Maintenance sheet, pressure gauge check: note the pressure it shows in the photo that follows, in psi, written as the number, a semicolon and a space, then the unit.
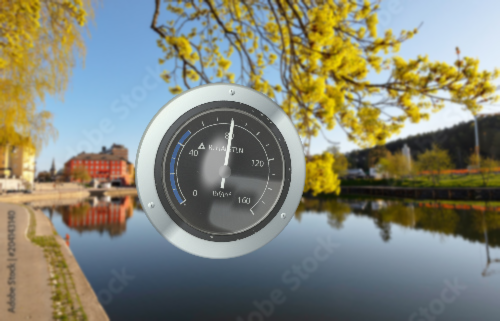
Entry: 80; psi
